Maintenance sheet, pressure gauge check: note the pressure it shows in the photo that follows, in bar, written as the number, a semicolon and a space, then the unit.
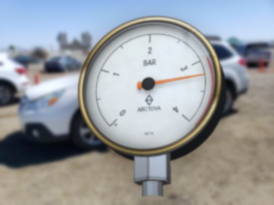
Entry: 3.25; bar
